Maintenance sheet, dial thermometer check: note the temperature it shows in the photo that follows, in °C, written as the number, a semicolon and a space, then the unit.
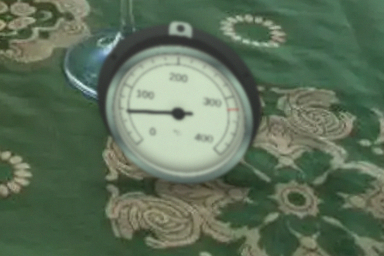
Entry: 60; °C
